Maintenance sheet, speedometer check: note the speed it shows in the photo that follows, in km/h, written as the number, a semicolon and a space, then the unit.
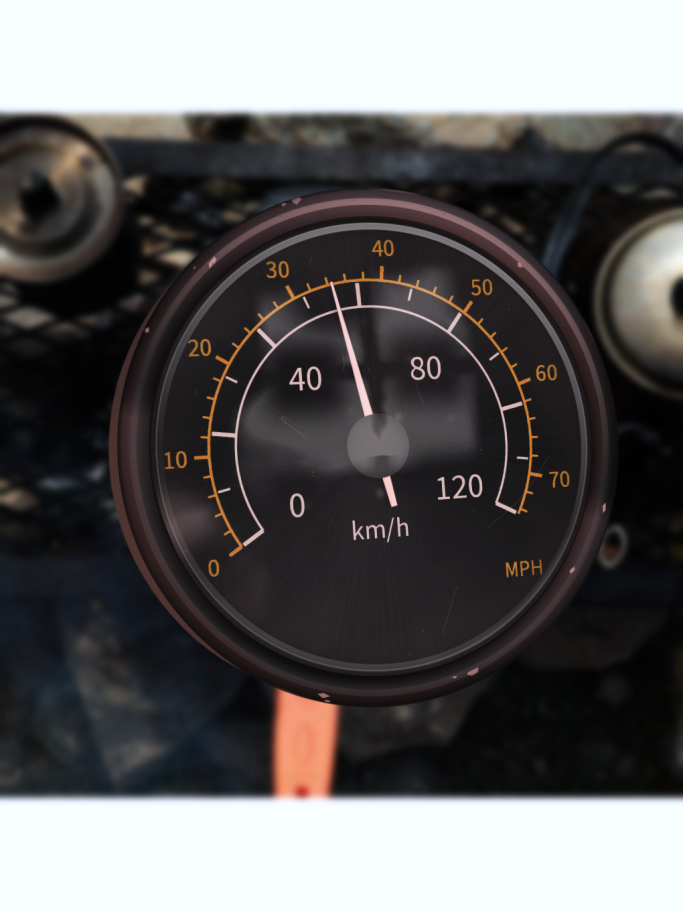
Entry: 55; km/h
